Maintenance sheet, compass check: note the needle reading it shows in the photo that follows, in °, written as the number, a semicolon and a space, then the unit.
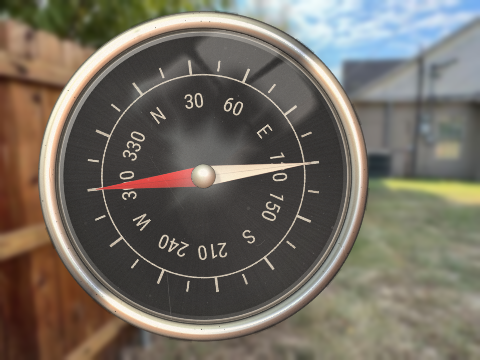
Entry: 300; °
